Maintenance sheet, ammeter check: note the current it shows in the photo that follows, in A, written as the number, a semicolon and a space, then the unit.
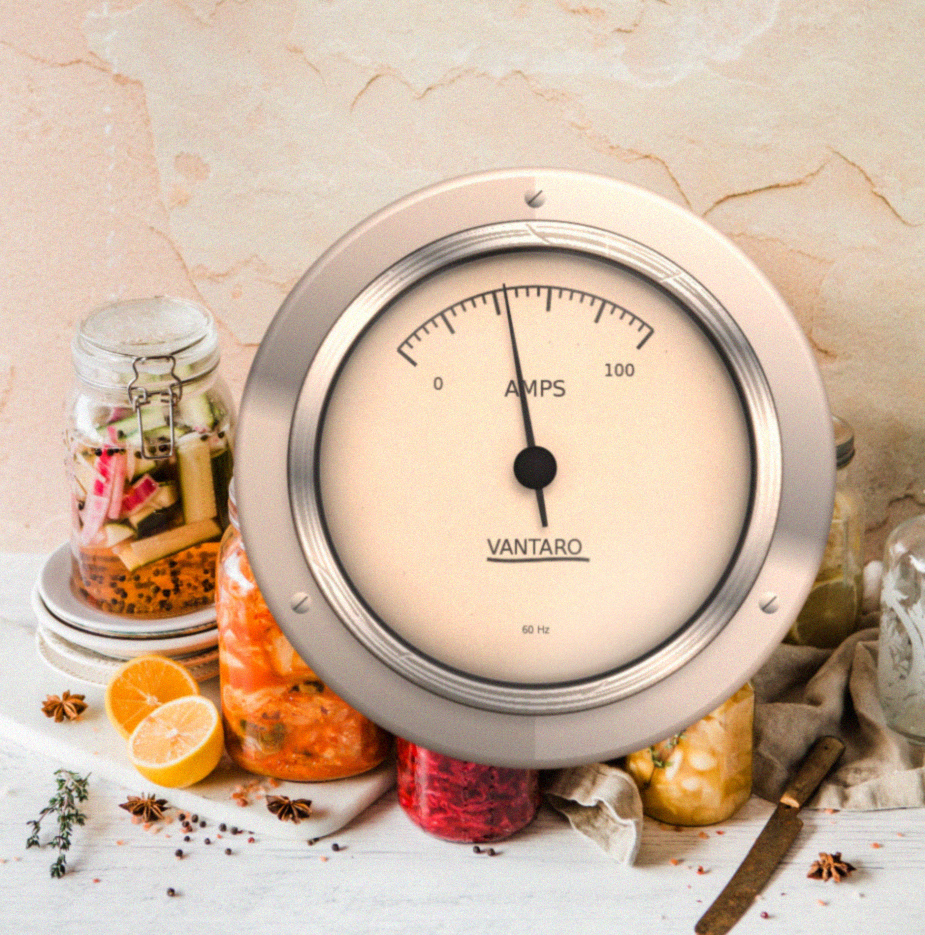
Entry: 44; A
